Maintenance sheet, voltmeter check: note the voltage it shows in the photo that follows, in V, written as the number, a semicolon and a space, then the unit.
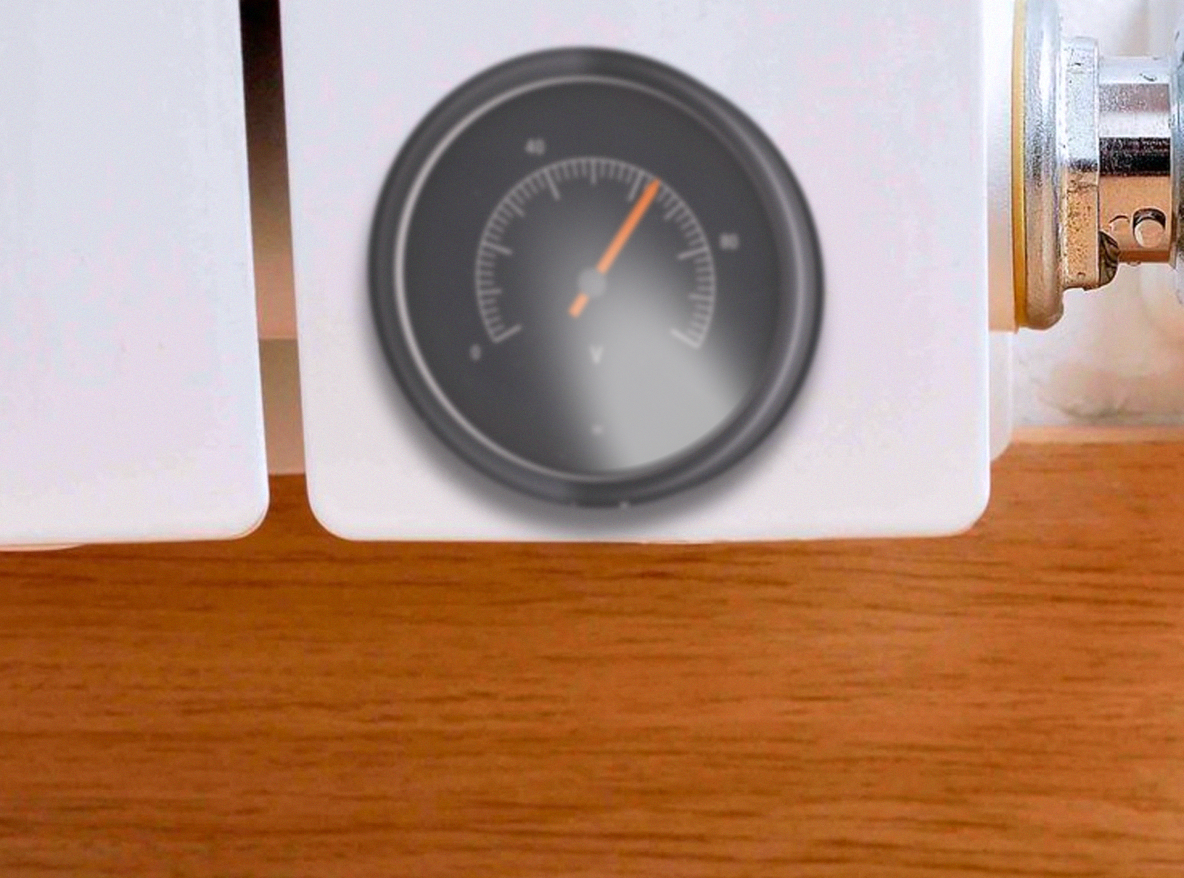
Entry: 64; V
